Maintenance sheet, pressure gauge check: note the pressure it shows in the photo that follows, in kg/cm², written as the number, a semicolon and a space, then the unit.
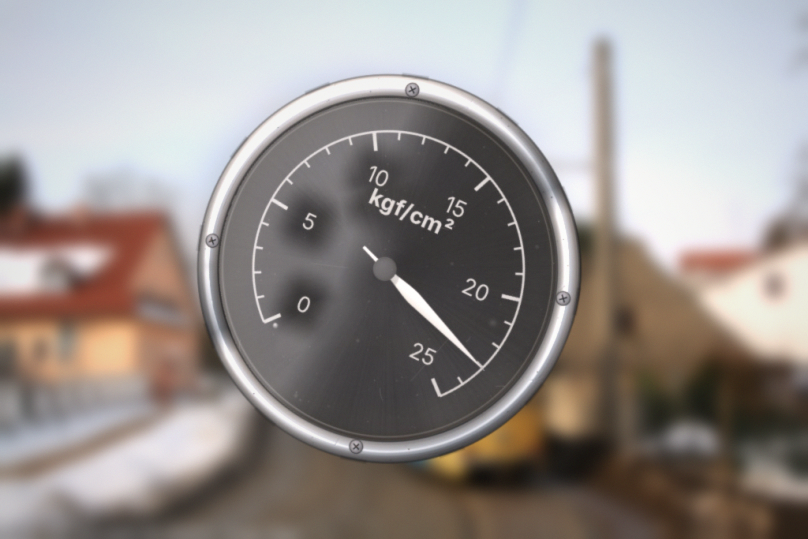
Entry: 23; kg/cm²
